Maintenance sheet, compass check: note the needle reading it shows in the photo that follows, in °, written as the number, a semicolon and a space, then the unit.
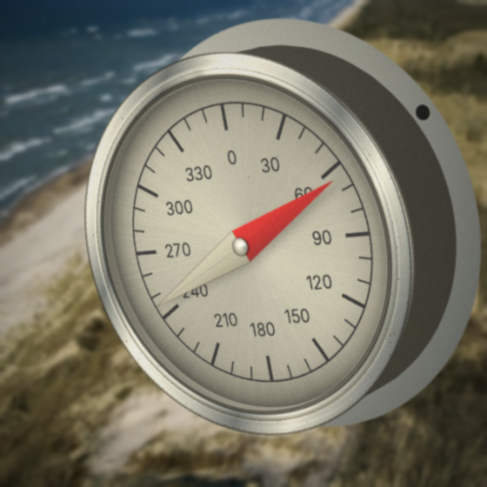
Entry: 65; °
